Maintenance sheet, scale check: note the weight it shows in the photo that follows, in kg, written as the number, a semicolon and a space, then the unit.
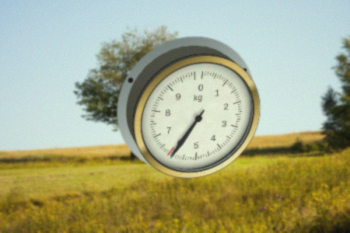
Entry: 6; kg
